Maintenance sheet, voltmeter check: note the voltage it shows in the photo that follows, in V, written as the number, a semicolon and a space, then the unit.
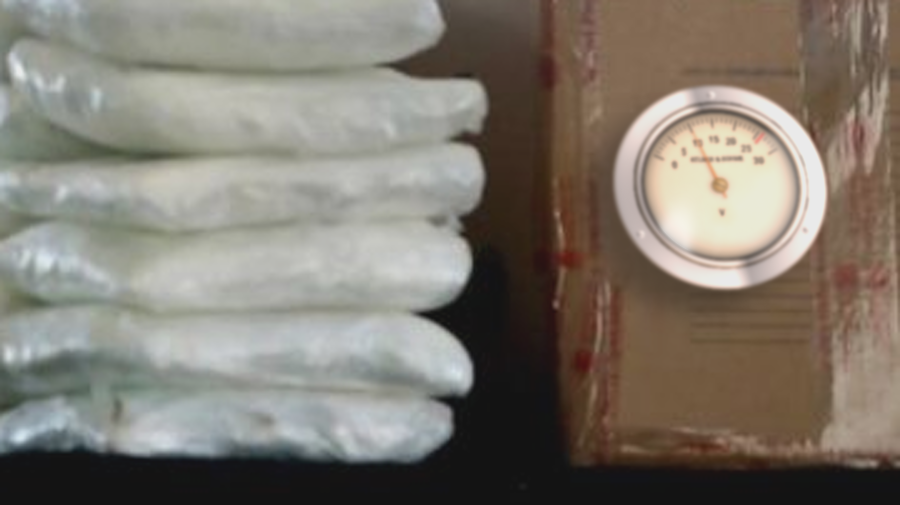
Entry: 10; V
